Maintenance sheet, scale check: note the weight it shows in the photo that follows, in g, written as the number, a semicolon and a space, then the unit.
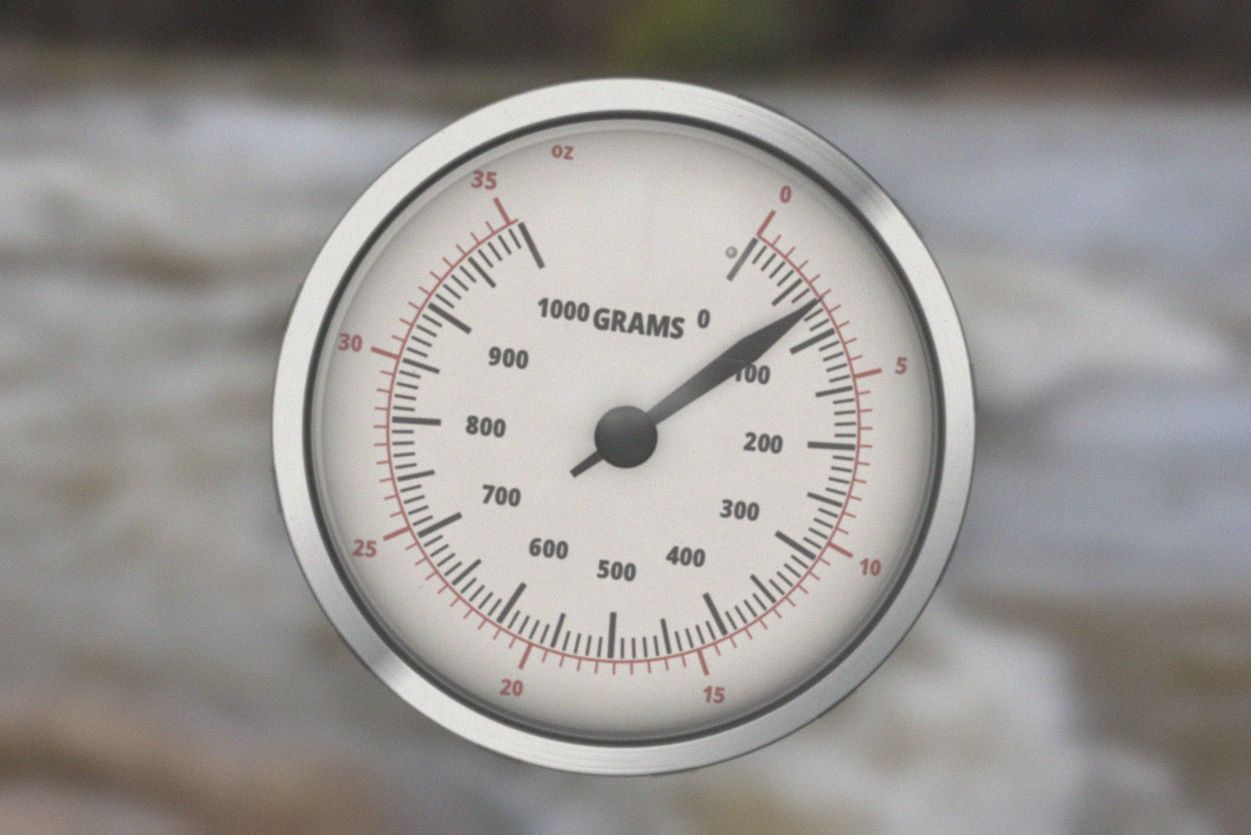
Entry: 70; g
